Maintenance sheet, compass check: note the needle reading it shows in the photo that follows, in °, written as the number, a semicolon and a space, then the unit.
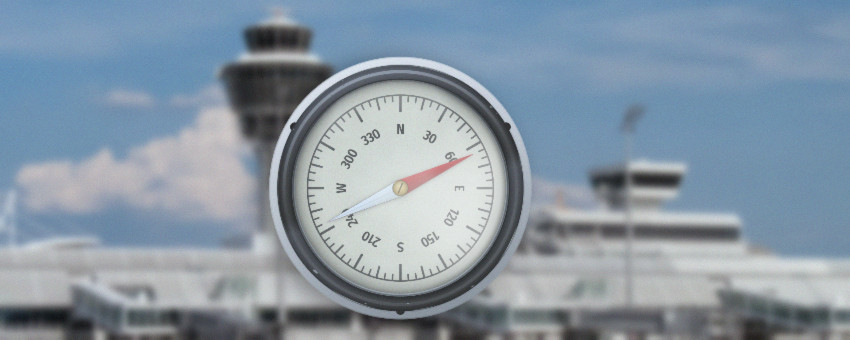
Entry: 65; °
